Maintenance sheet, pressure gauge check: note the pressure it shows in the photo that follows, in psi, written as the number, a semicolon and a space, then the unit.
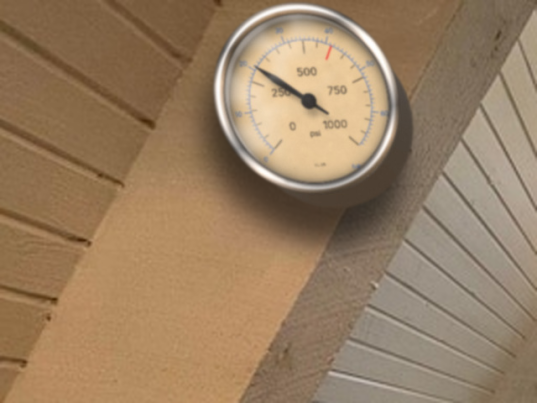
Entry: 300; psi
